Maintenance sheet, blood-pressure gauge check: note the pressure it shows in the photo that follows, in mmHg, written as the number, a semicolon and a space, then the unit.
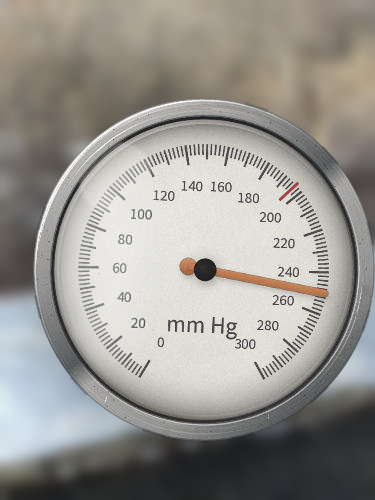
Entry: 250; mmHg
